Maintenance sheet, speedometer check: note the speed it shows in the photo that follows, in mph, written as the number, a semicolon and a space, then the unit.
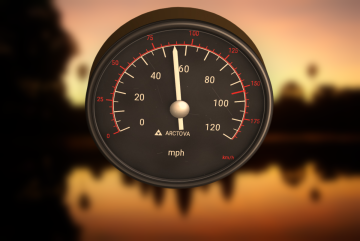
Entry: 55; mph
